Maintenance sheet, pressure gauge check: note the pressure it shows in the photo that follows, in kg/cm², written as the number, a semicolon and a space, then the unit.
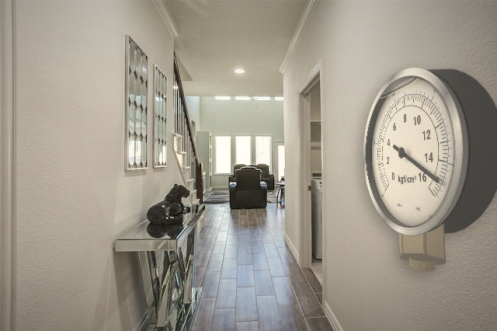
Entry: 15; kg/cm²
